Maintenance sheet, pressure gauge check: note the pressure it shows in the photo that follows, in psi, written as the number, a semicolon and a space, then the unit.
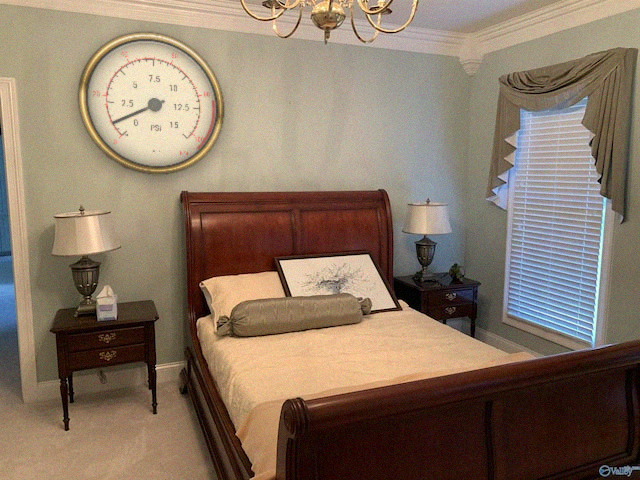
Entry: 1; psi
